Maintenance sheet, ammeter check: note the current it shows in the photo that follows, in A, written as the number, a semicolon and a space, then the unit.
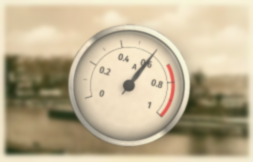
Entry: 0.6; A
